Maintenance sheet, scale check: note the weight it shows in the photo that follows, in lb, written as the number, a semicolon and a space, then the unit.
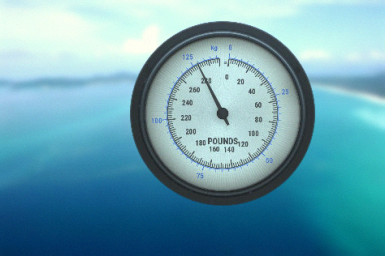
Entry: 280; lb
